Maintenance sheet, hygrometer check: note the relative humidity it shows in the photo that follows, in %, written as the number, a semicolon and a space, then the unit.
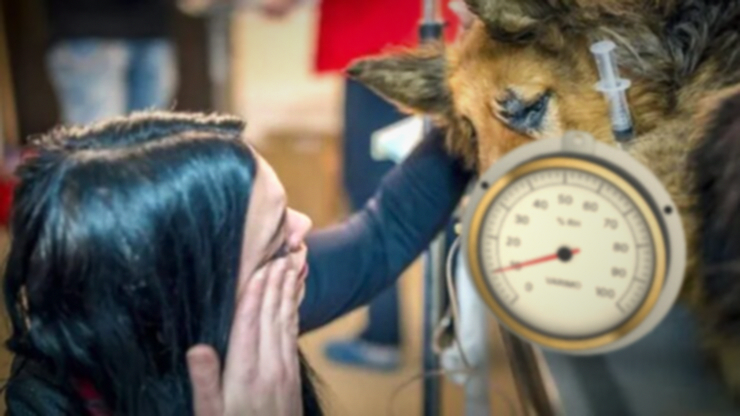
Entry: 10; %
